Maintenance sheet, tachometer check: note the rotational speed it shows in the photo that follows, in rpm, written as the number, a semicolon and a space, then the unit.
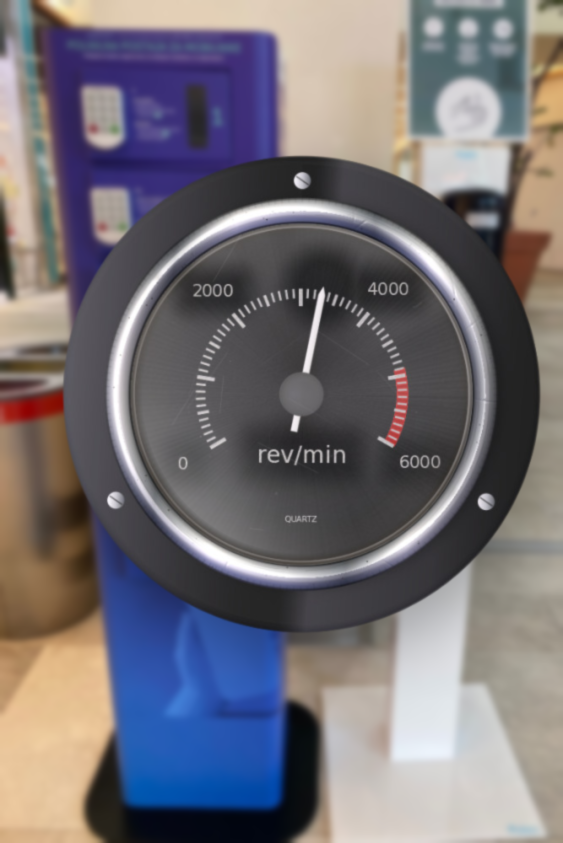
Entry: 3300; rpm
